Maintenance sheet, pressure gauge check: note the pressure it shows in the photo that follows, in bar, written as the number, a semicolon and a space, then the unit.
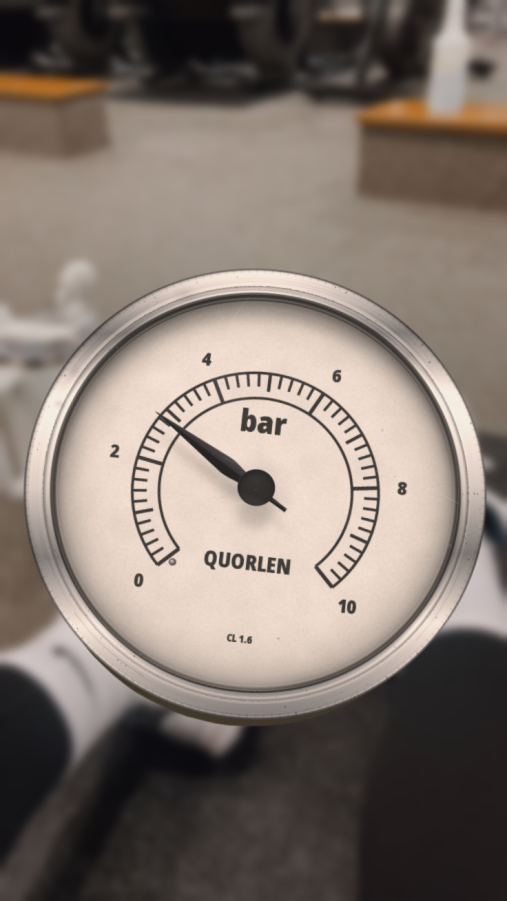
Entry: 2.8; bar
